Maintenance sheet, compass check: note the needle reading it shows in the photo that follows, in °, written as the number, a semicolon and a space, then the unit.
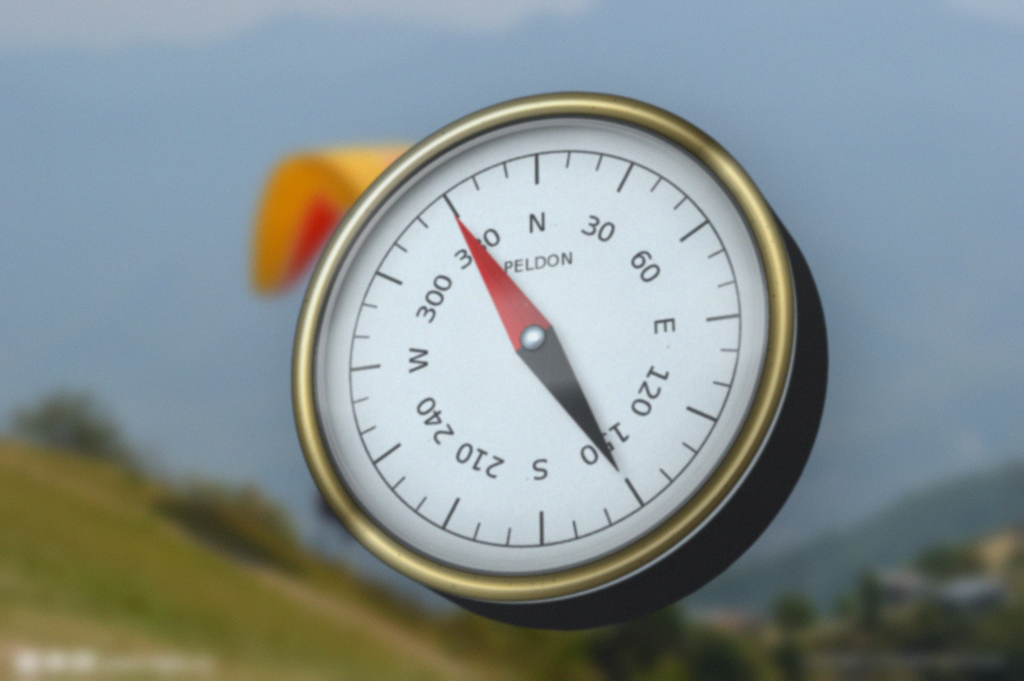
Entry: 330; °
